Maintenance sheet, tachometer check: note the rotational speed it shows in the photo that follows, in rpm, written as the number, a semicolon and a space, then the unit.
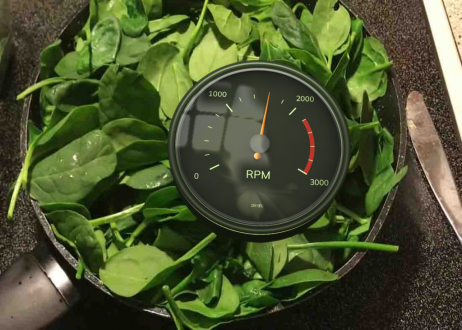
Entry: 1600; rpm
